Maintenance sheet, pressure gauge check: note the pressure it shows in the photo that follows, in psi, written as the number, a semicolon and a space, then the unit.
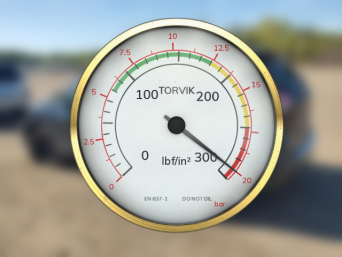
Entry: 290; psi
